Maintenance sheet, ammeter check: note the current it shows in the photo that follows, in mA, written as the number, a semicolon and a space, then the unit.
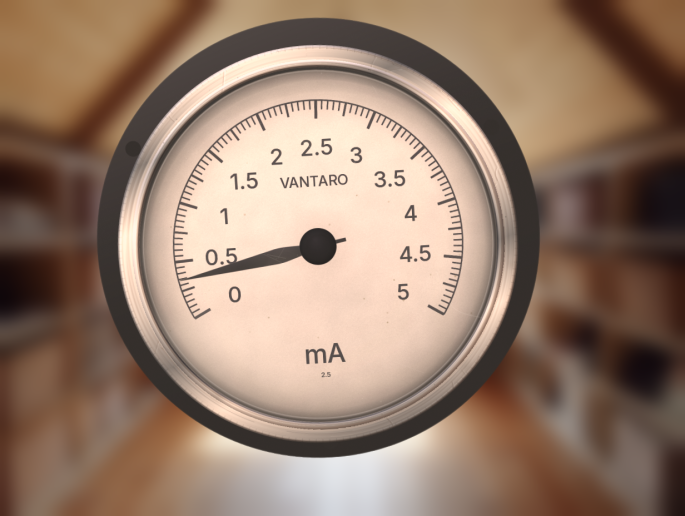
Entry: 0.35; mA
